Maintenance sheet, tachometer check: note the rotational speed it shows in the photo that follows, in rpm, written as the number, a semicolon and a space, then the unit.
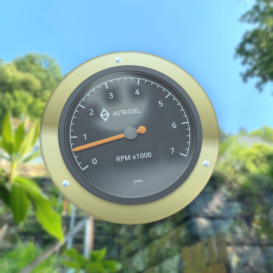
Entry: 600; rpm
